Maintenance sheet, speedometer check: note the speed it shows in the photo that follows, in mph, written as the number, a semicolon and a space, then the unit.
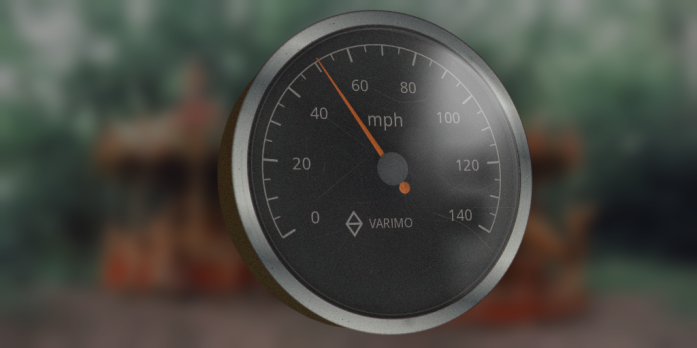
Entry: 50; mph
